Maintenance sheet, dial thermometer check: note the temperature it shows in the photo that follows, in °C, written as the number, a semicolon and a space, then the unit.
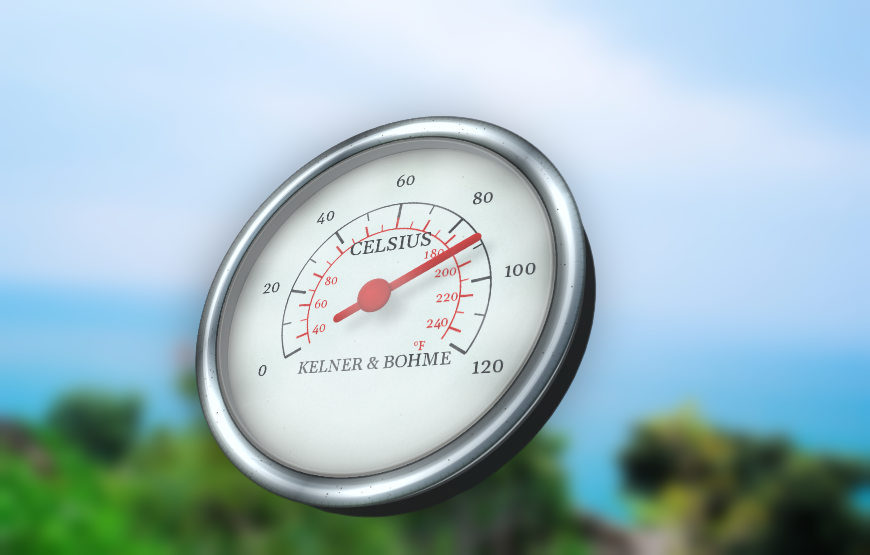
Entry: 90; °C
